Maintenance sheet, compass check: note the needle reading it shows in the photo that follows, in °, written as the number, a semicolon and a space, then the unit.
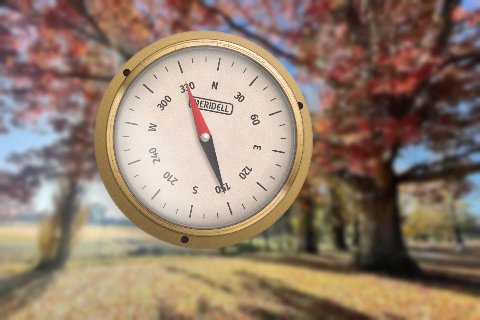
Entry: 330; °
